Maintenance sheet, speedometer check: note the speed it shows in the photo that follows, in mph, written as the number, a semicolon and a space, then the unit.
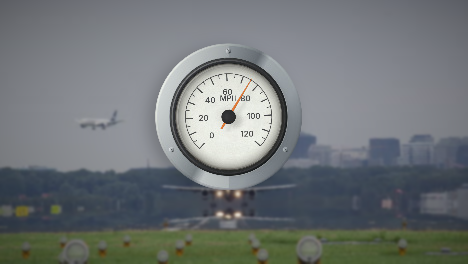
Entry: 75; mph
